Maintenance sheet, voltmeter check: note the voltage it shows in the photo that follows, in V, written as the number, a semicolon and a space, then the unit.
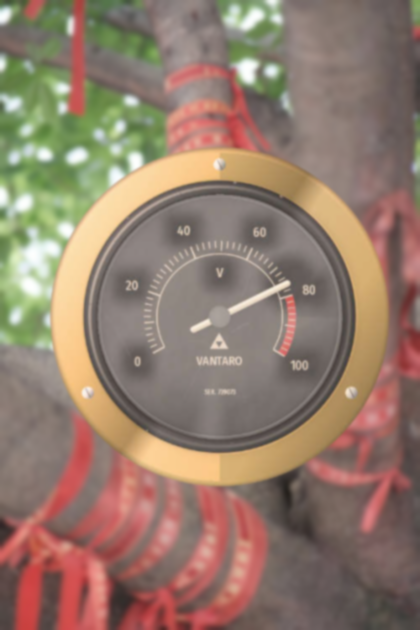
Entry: 76; V
